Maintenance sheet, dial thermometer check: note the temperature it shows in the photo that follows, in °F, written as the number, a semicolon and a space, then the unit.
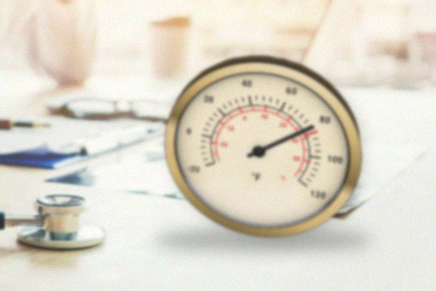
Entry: 80; °F
